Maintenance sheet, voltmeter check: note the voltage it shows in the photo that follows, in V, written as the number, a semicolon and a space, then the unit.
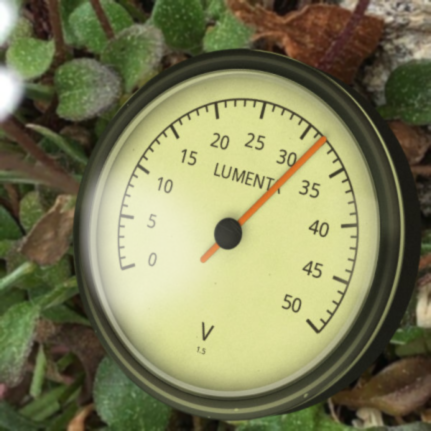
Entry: 32; V
